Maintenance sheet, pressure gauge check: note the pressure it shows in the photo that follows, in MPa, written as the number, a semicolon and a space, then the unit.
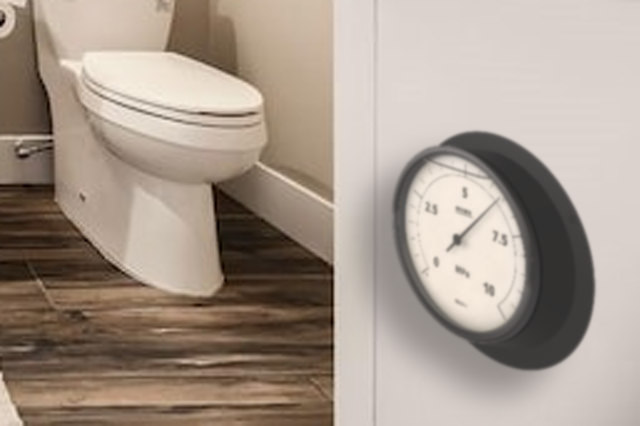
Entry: 6.5; MPa
